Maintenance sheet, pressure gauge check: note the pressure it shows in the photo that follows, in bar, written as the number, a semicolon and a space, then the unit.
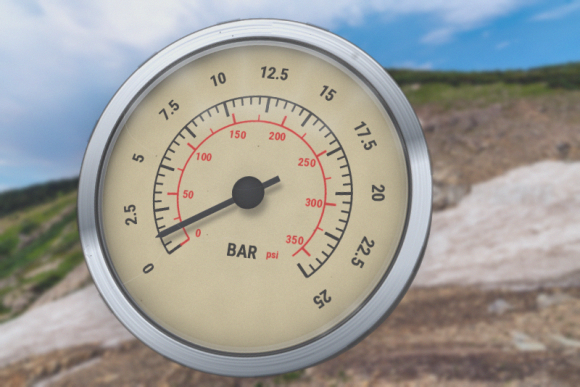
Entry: 1; bar
